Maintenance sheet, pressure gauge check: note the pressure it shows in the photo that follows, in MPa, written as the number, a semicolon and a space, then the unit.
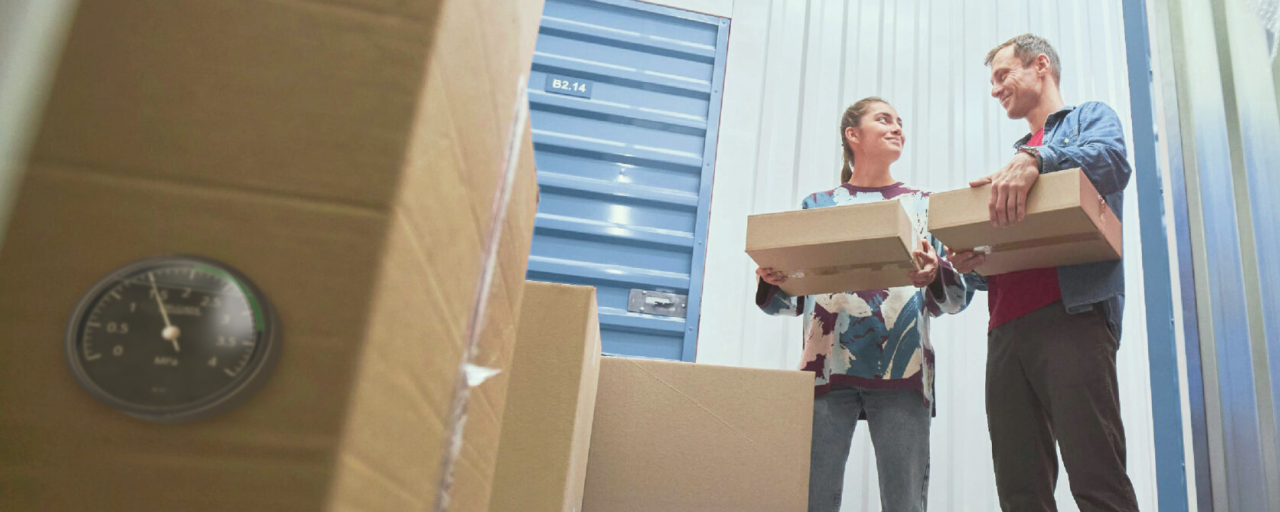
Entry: 1.5; MPa
